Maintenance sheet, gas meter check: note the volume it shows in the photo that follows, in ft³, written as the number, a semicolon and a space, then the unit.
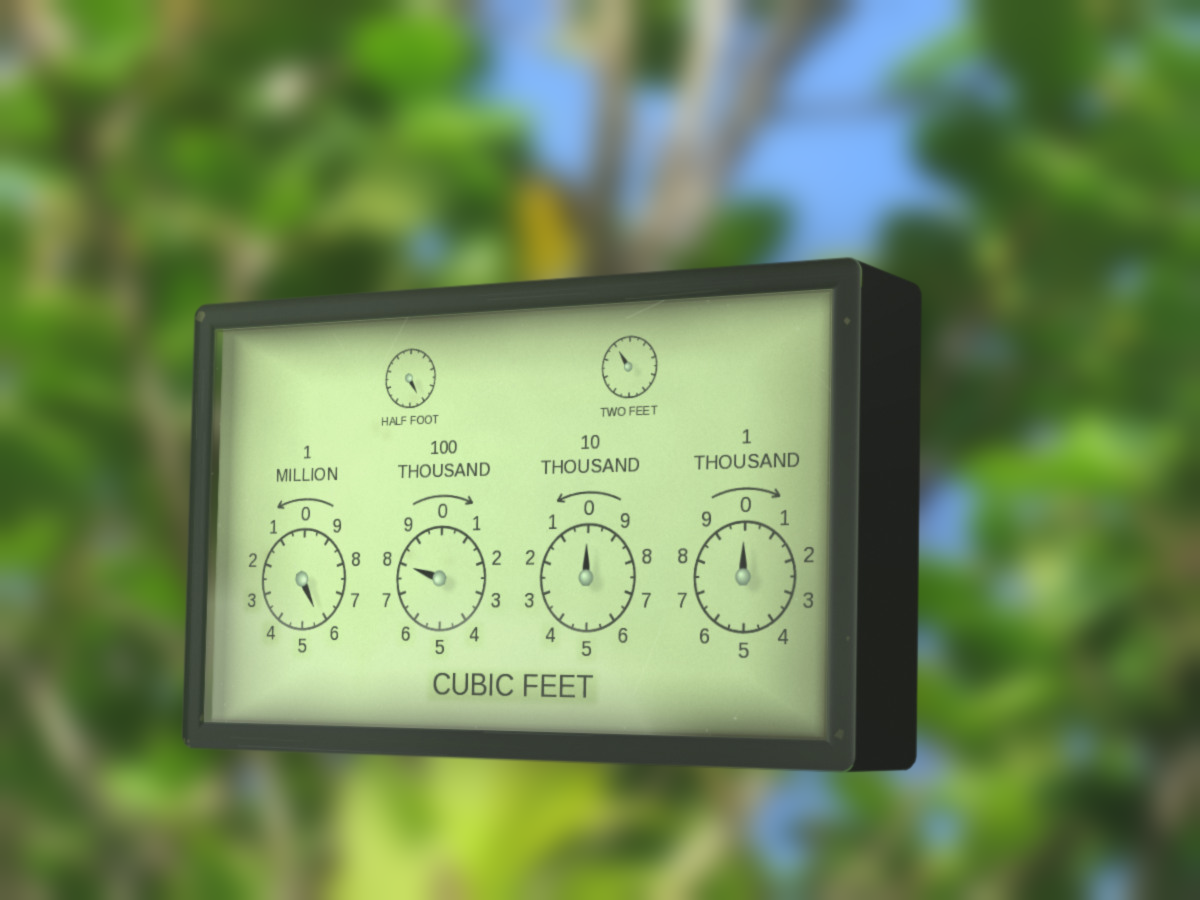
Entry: 580000; ft³
